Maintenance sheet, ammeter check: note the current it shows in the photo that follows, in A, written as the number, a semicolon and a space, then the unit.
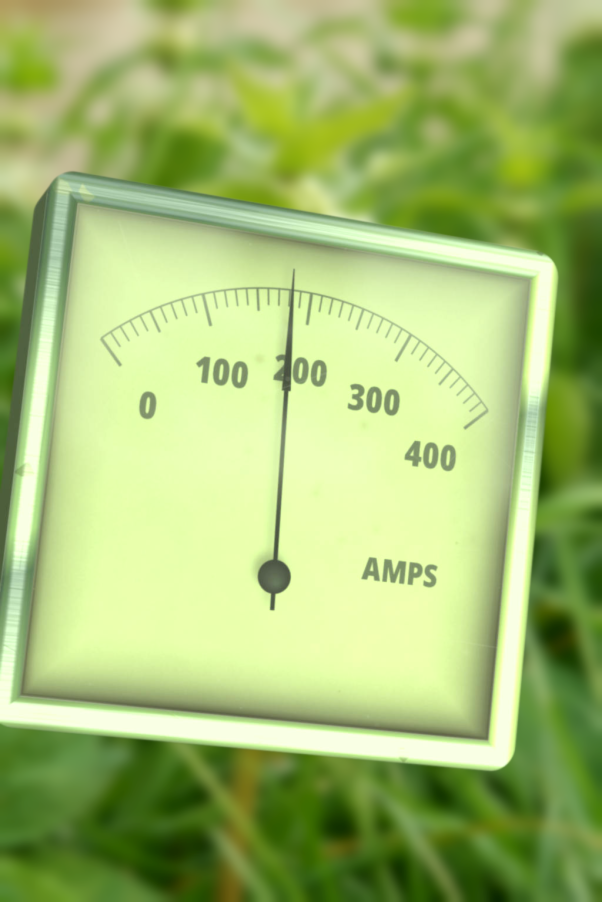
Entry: 180; A
